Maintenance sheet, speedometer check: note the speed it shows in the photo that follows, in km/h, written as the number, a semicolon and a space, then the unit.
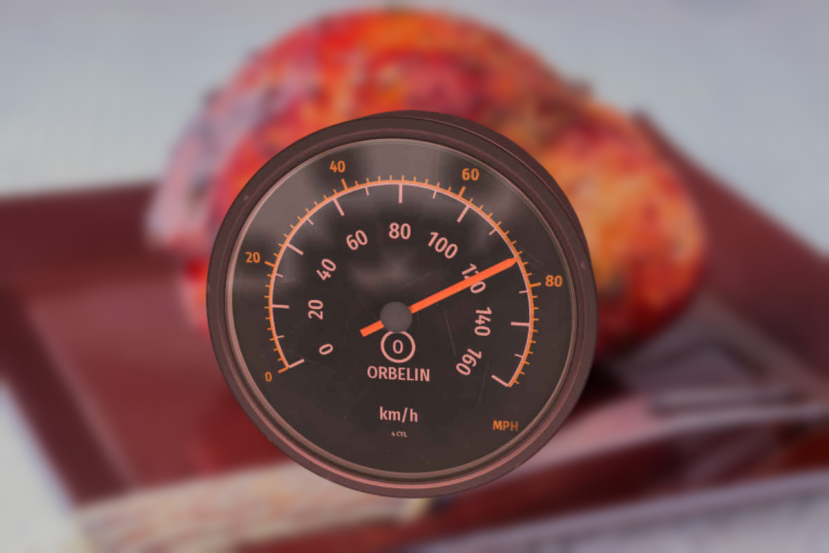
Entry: 120; km/h
